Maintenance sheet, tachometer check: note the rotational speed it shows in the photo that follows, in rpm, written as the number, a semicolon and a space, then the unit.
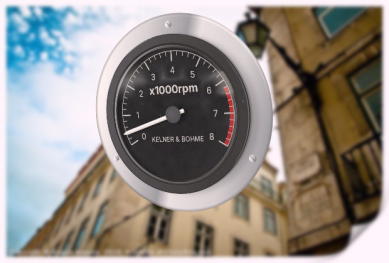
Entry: 400; rpm
